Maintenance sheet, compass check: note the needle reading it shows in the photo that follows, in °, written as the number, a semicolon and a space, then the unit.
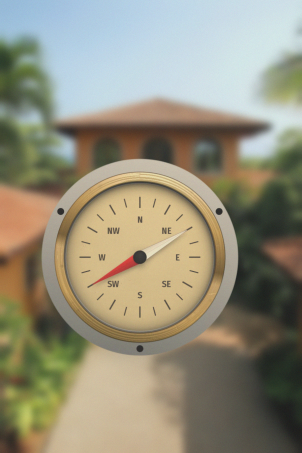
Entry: 240; °
